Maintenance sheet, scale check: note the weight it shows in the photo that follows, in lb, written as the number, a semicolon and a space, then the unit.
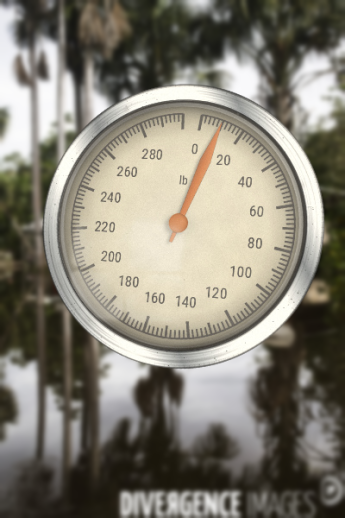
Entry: 10; lb
